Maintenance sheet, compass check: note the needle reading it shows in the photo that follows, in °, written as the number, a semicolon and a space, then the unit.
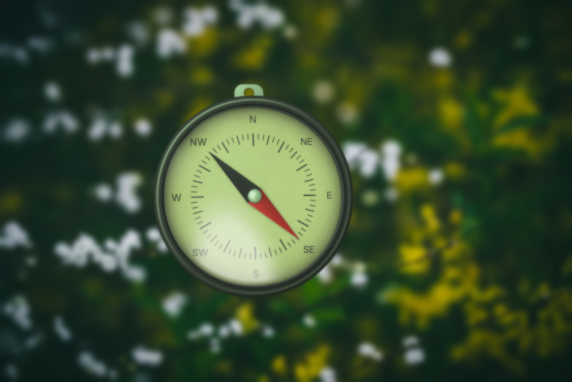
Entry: 135; °
